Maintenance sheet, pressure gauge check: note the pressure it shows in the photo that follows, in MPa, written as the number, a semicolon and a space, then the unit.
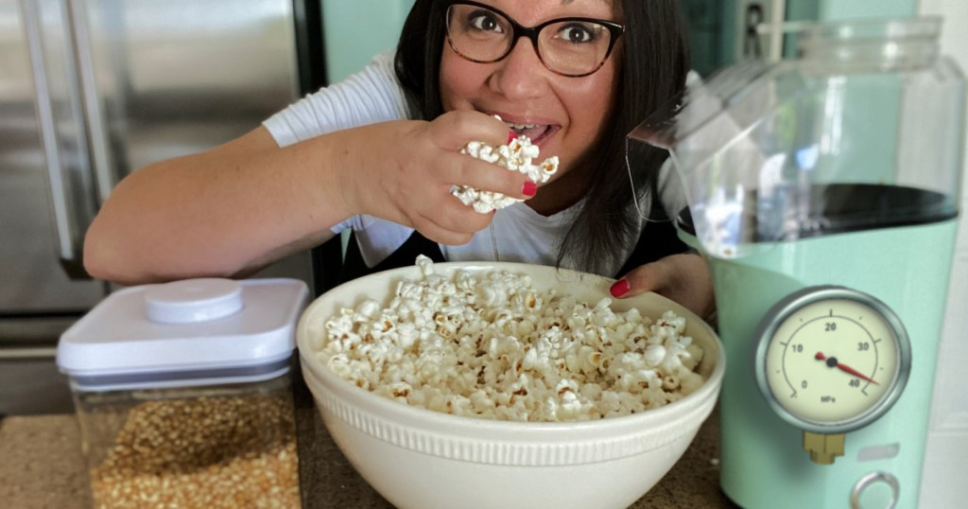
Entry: 37.5; MPa
